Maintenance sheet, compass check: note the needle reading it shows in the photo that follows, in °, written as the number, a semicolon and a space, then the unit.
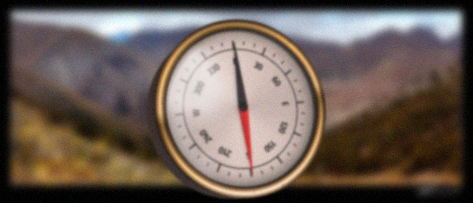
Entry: 180; °
